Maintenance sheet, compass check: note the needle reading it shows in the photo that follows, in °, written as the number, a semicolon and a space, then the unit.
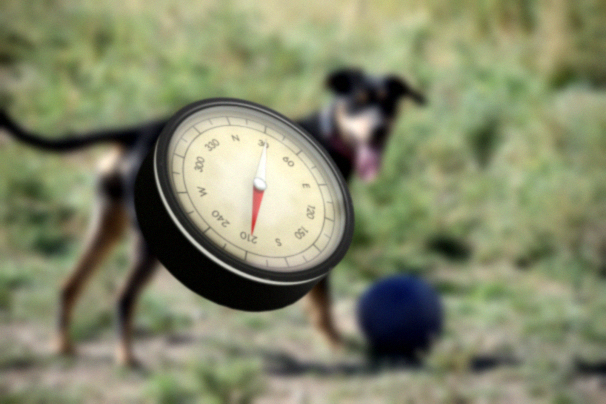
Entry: 210; °
